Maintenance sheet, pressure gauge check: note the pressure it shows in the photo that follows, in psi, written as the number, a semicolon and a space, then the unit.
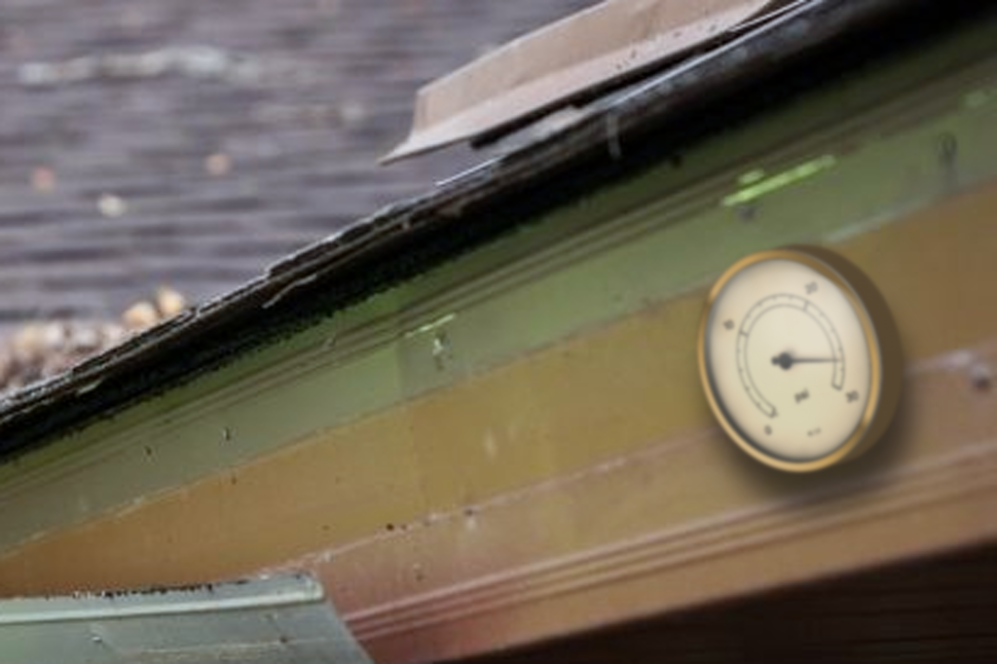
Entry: 27; psi
